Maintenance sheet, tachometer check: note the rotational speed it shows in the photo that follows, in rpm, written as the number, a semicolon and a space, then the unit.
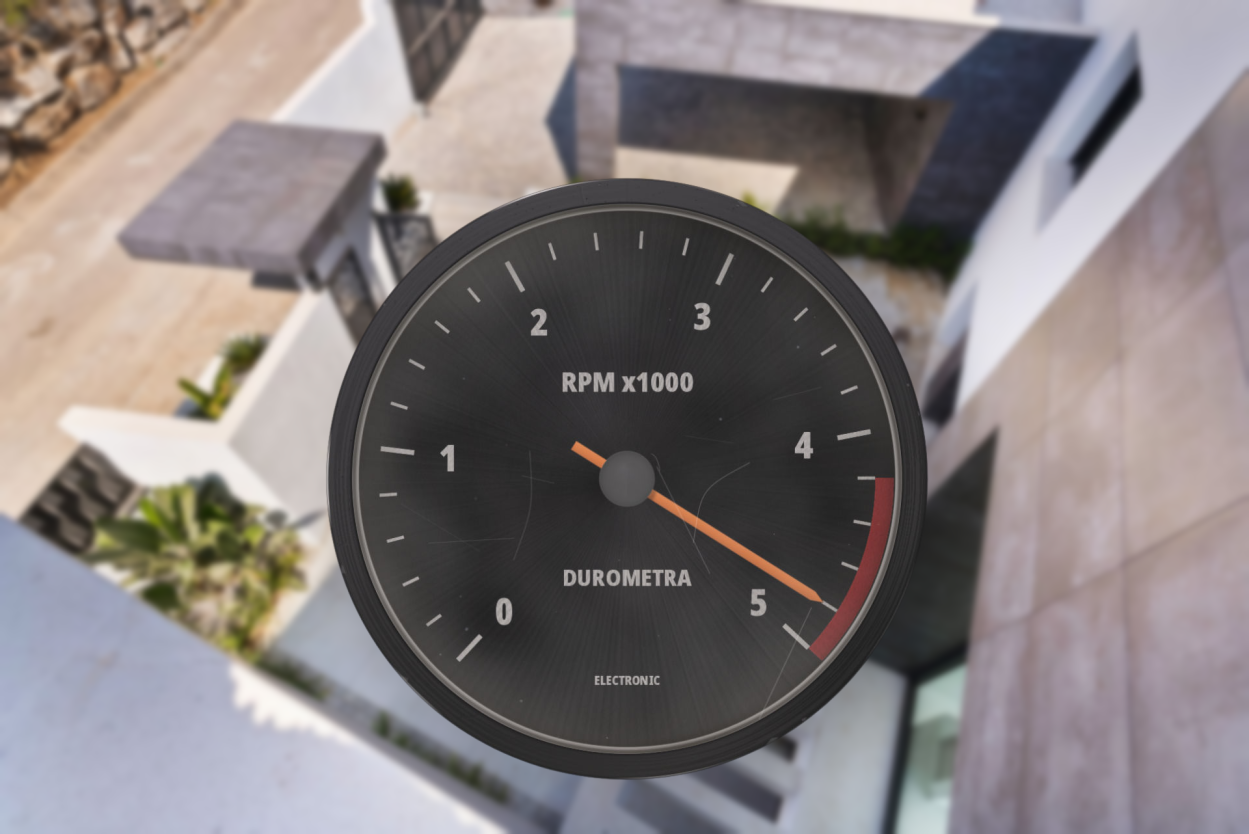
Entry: 4800; rpm
